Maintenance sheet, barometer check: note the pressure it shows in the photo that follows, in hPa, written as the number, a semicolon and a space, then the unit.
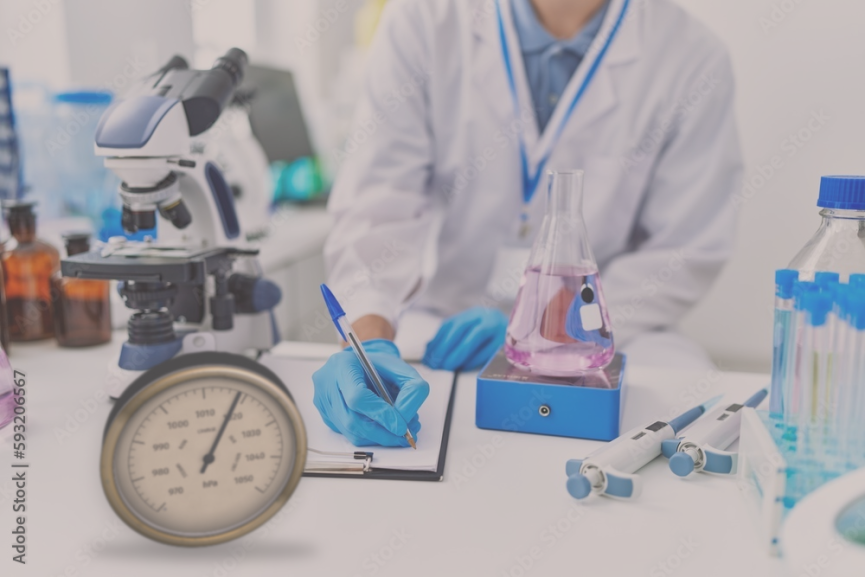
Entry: 1018; hPa
